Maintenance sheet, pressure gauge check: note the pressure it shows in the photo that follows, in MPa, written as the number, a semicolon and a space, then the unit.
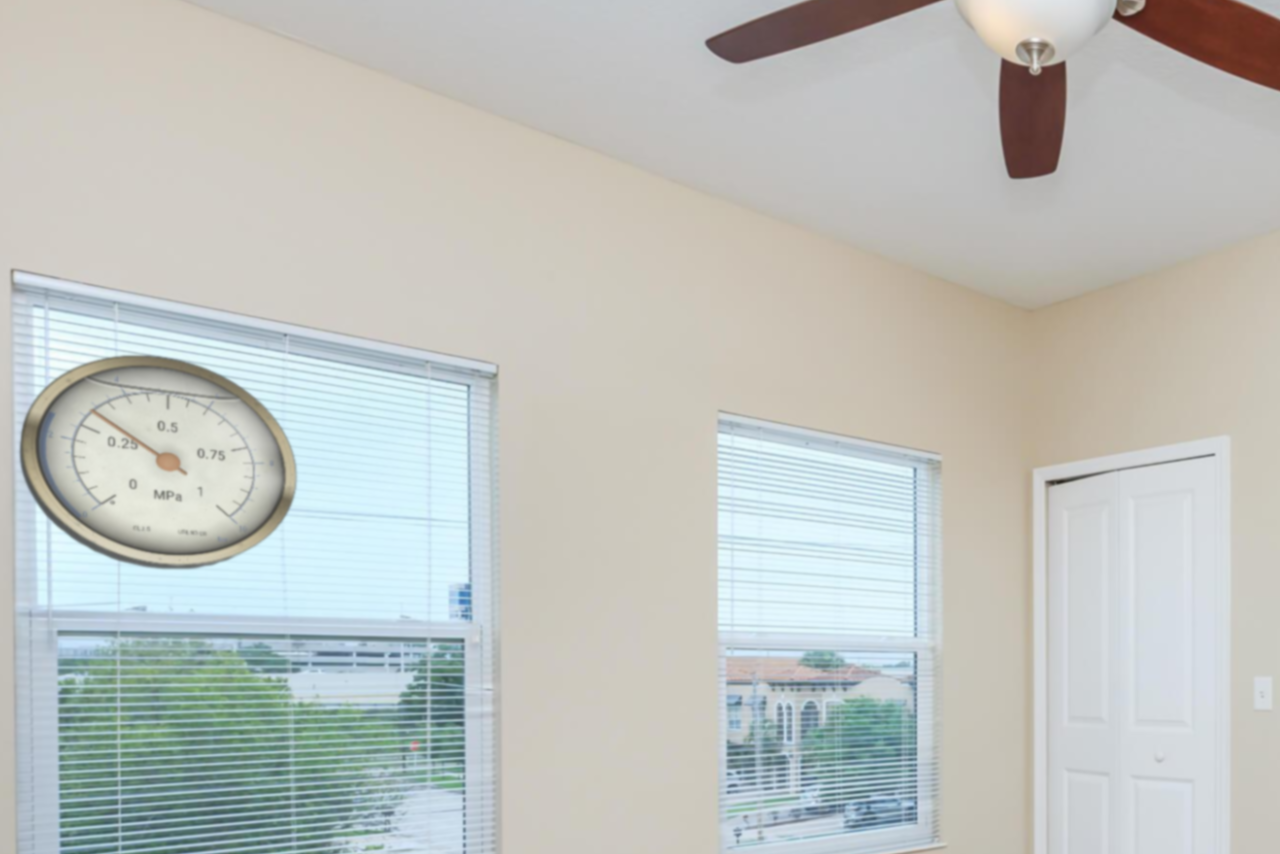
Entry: 0.3; MPa
